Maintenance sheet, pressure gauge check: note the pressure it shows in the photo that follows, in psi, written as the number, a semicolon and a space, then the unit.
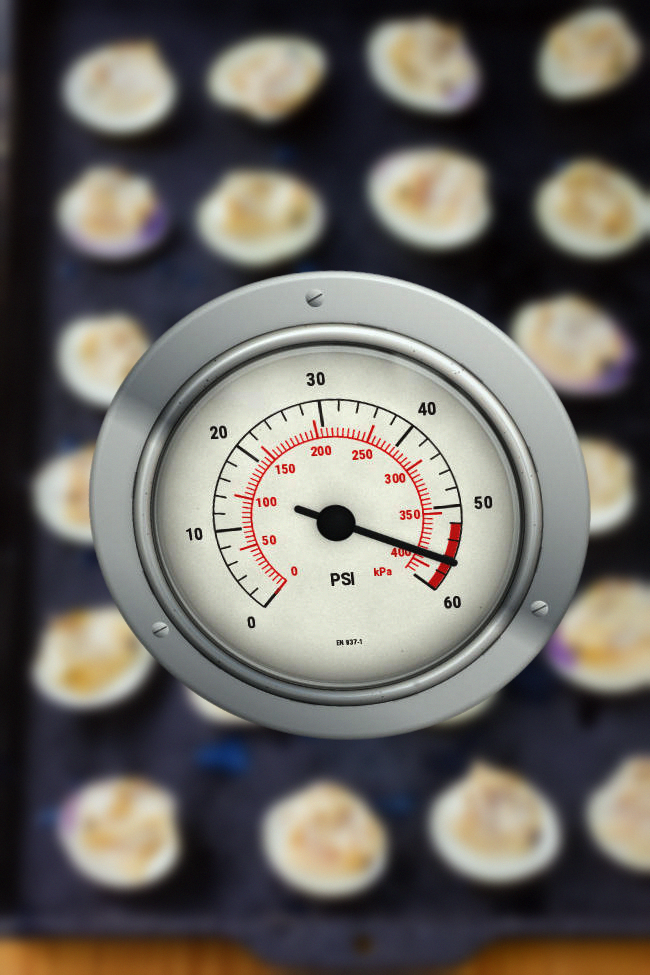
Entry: 56; psi
